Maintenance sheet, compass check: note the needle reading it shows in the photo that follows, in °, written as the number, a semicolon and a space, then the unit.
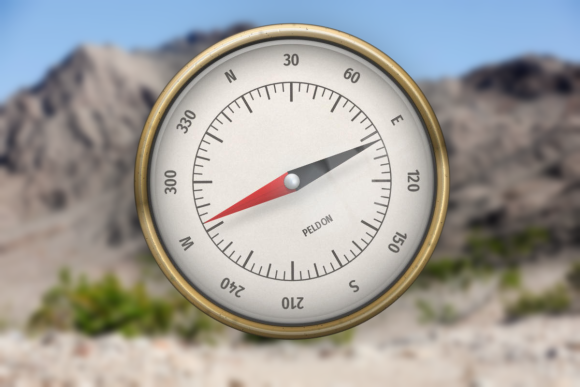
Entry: 275; °
